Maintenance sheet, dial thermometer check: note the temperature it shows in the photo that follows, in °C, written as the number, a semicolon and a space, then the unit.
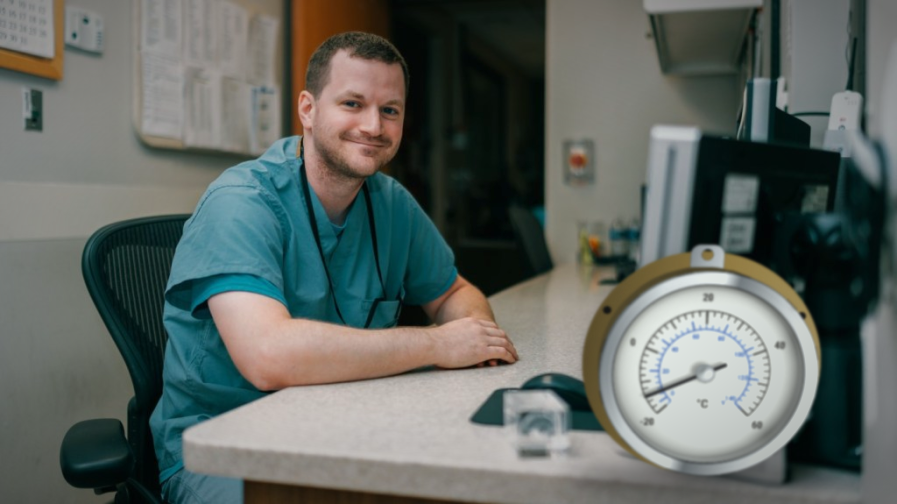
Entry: -14; °C
